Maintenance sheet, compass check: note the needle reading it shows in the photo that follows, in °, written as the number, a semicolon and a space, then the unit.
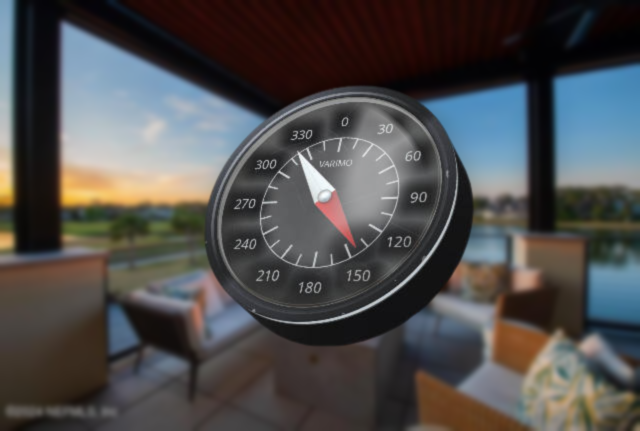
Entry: 142.5; °
